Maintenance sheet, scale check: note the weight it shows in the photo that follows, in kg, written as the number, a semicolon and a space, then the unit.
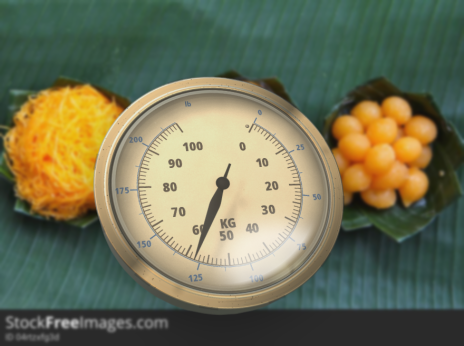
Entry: 58; kg
